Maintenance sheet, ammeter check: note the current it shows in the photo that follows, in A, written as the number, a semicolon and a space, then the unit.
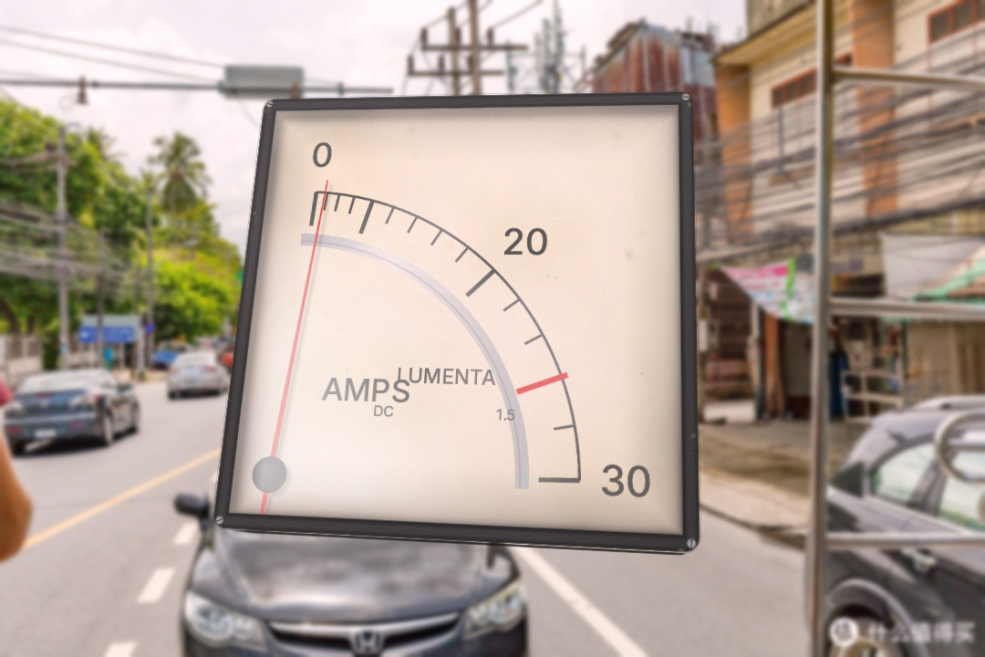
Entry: 4; A
